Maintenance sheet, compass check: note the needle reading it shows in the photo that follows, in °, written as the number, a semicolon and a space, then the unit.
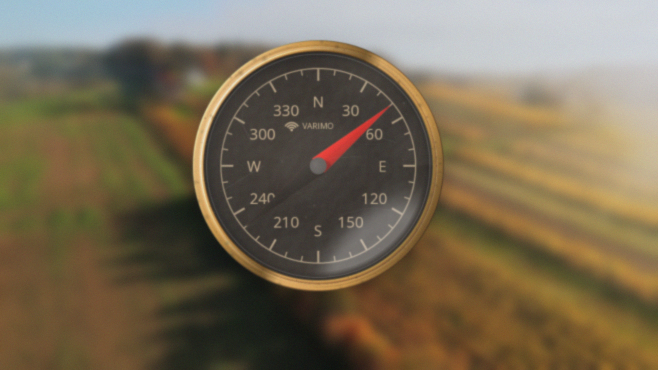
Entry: 50; °
